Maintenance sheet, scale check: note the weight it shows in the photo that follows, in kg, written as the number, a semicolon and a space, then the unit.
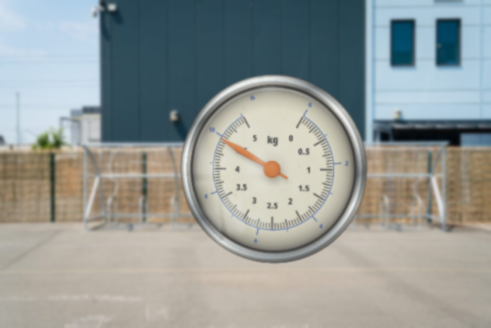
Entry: 4.5; kg
